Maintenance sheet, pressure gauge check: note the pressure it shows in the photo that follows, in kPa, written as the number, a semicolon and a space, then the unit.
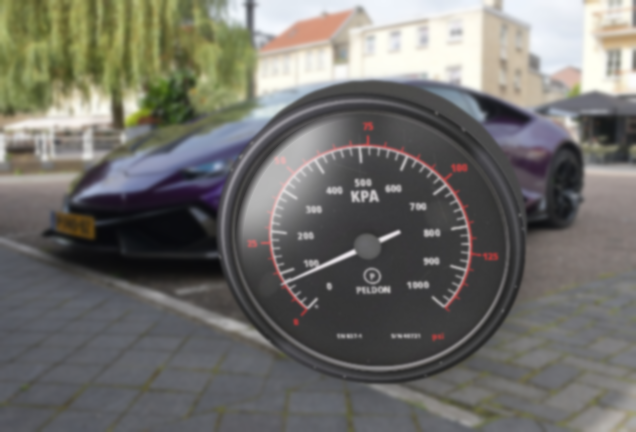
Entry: 80; kPa
